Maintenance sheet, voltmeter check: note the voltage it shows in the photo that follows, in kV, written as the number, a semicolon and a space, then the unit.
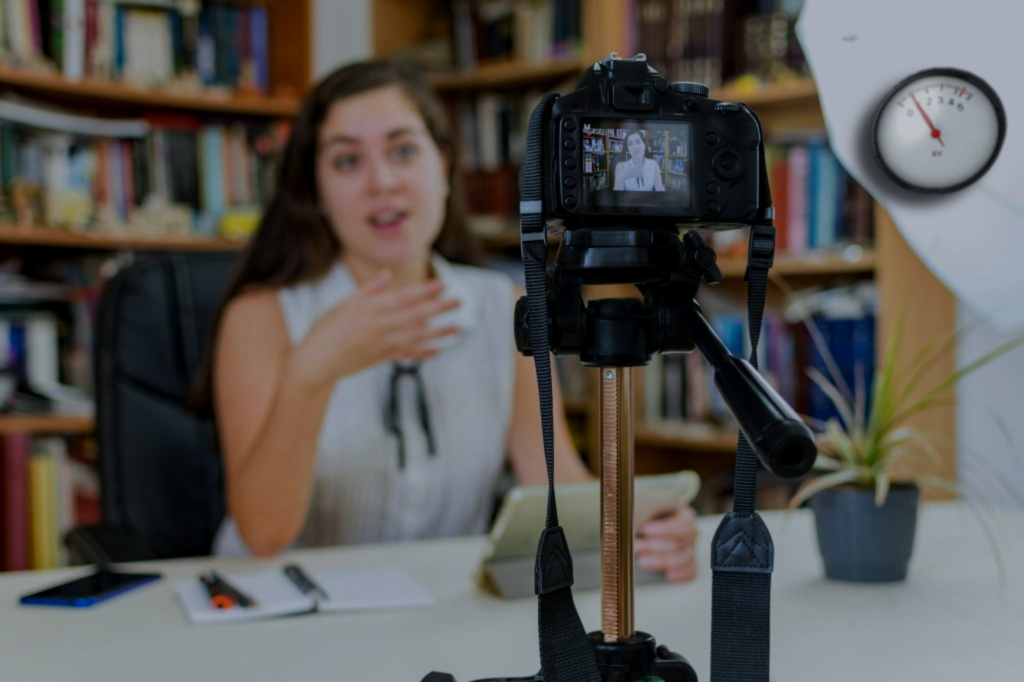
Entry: 1; kV
